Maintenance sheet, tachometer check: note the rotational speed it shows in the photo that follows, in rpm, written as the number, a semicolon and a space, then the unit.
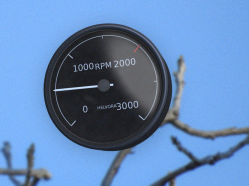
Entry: 500; rpm
